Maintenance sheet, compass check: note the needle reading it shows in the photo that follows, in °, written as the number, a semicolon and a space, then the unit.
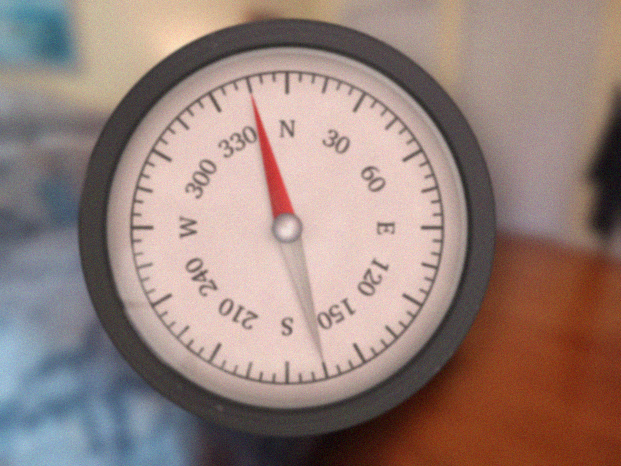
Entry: 345; °
